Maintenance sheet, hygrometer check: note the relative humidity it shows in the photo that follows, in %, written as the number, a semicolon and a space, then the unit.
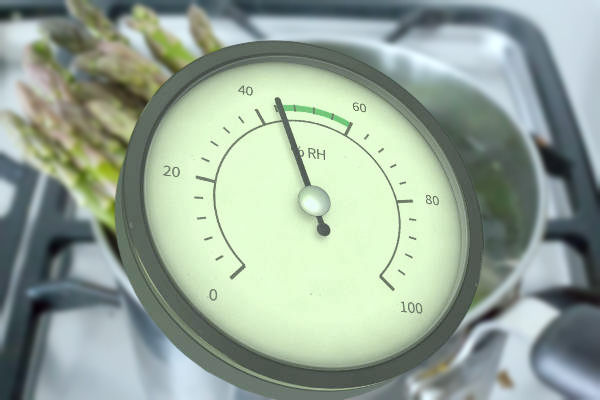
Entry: 44; %
